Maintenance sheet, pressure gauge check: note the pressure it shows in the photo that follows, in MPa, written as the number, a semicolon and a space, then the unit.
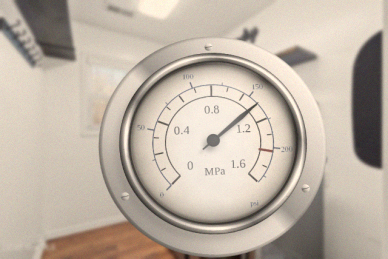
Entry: 1.1; MPa
